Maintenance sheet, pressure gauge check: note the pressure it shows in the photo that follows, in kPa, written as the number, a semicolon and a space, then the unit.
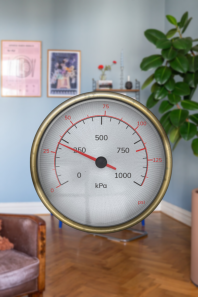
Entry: 225; kPa
